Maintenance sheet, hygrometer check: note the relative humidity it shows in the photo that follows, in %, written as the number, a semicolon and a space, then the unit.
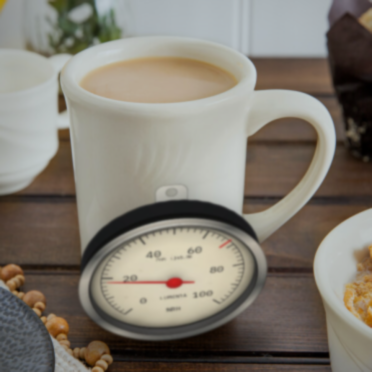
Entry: 20; %
